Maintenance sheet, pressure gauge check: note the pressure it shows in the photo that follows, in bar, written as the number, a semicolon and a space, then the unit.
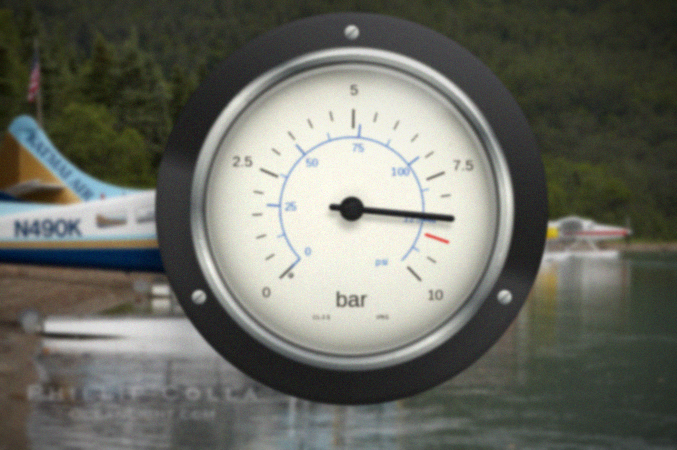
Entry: 8.5; bar
